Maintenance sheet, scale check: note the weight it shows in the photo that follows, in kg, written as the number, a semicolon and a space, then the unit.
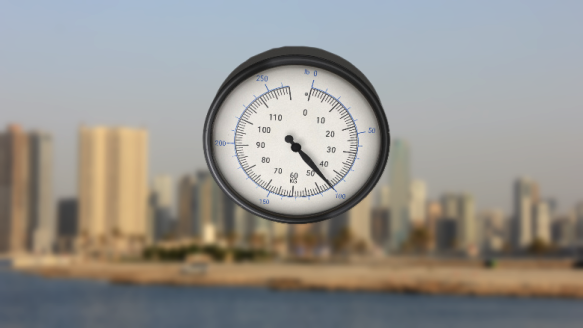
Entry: 45; kg
